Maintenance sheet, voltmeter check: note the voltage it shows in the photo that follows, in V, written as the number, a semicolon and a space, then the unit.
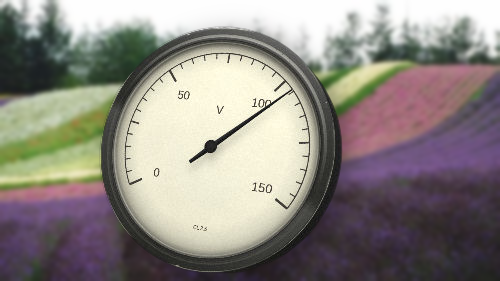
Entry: 105; V
